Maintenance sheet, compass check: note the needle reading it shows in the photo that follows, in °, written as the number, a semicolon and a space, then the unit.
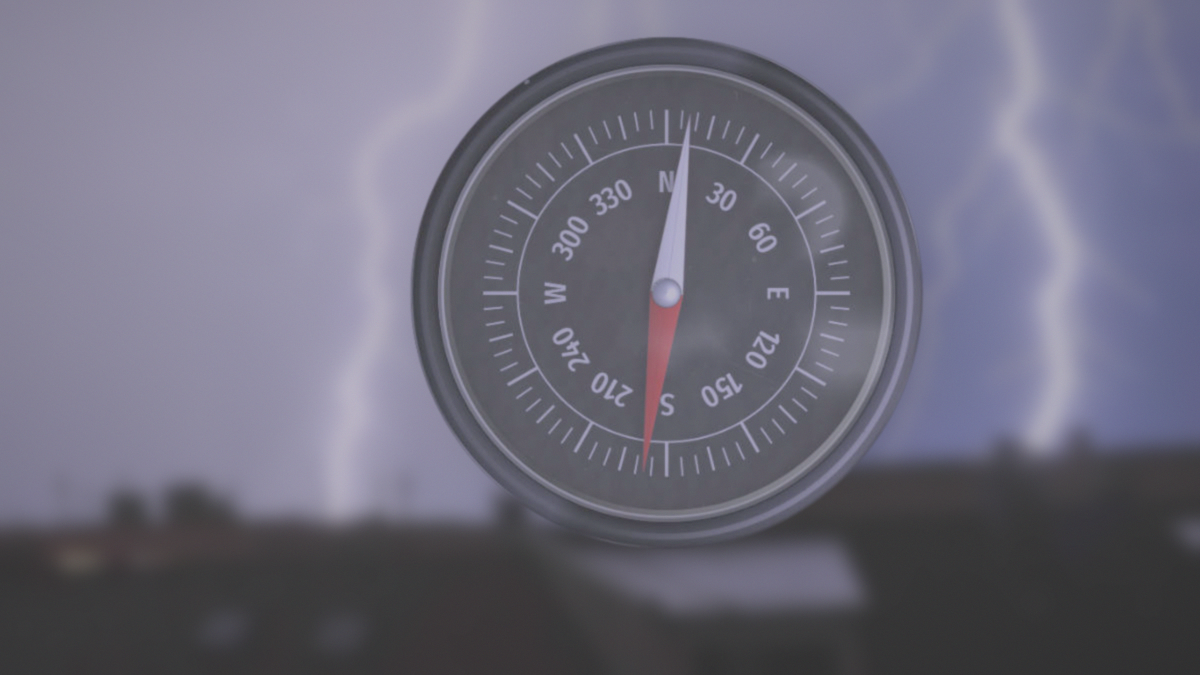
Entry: 187.5; °
